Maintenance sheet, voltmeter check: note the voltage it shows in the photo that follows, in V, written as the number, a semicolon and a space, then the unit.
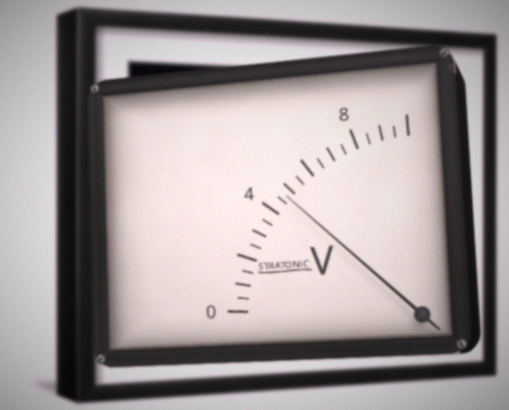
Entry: 4.75; V
